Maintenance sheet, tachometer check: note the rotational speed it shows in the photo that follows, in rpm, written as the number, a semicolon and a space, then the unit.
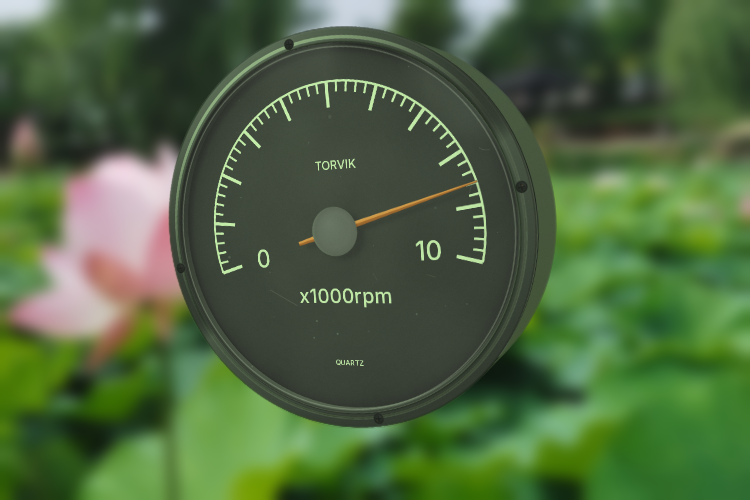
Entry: 8600; rpm
